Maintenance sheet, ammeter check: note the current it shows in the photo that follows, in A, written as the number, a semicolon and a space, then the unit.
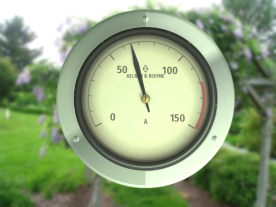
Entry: 65; A
